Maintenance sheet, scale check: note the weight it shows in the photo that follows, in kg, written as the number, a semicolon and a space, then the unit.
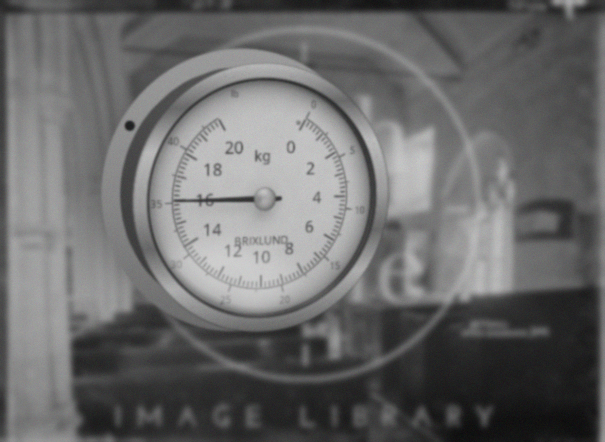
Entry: 16; kg
